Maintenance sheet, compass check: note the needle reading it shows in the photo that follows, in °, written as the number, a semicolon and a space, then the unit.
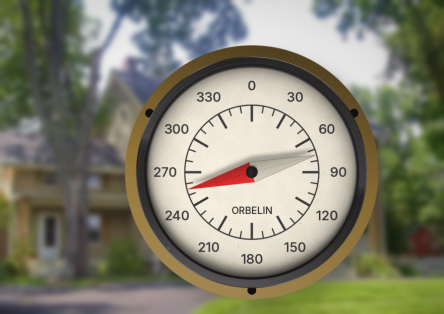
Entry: 255; °
